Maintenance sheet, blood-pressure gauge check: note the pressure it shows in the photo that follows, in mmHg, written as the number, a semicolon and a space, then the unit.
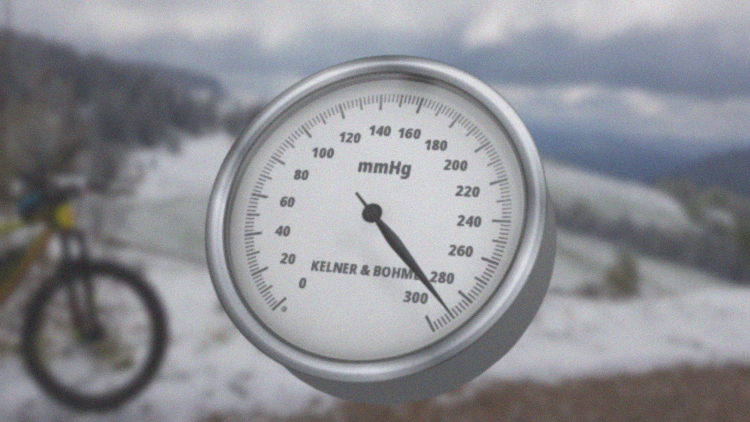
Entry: 290; mmHg
